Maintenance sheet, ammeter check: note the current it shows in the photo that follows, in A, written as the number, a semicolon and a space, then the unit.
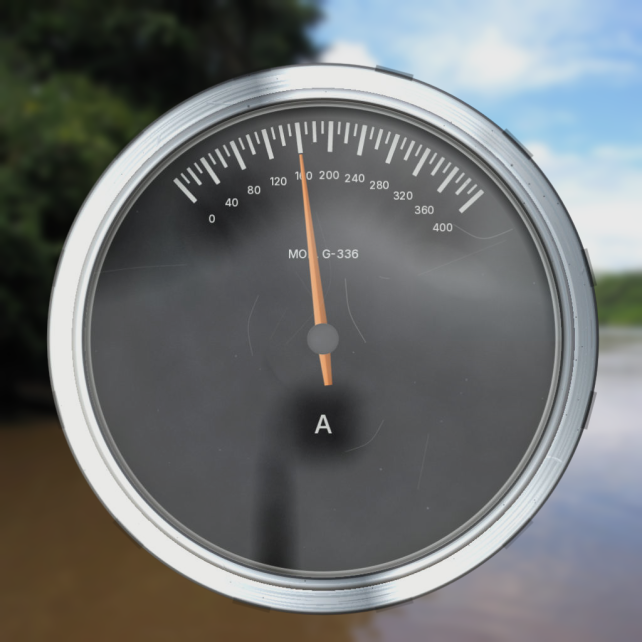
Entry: 160; A
